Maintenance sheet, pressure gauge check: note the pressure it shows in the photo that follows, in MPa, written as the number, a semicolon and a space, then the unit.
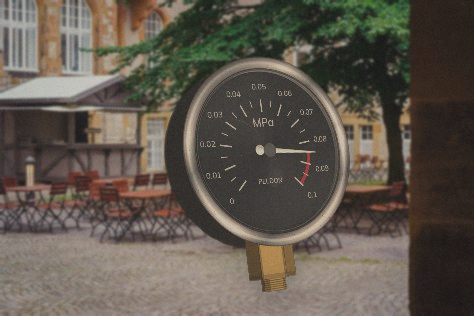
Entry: 0.085; MPa
